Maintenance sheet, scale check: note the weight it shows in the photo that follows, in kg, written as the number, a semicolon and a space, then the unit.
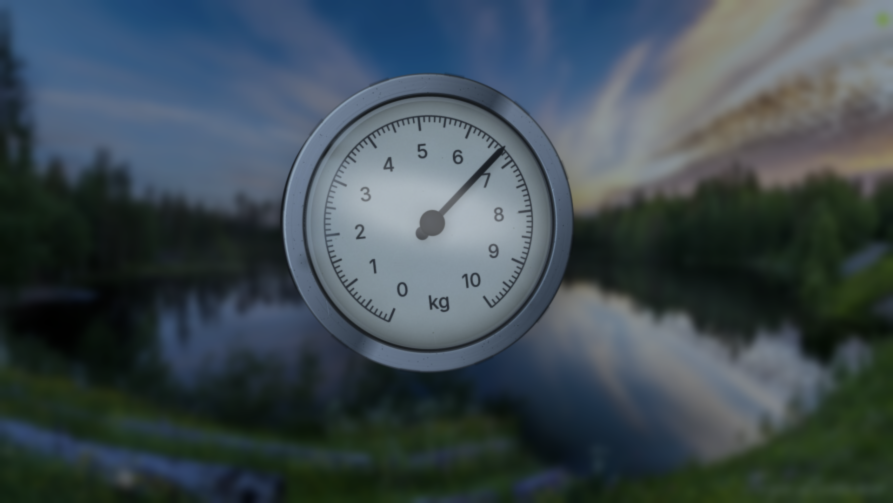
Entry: 6.7; kg
